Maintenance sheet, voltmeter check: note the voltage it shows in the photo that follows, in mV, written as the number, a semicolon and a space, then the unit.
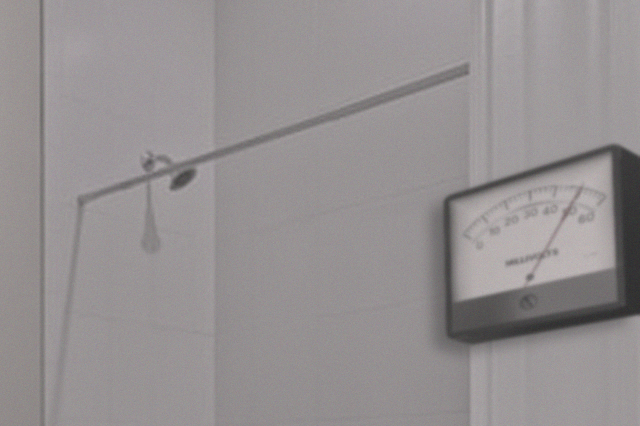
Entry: 50; mV
